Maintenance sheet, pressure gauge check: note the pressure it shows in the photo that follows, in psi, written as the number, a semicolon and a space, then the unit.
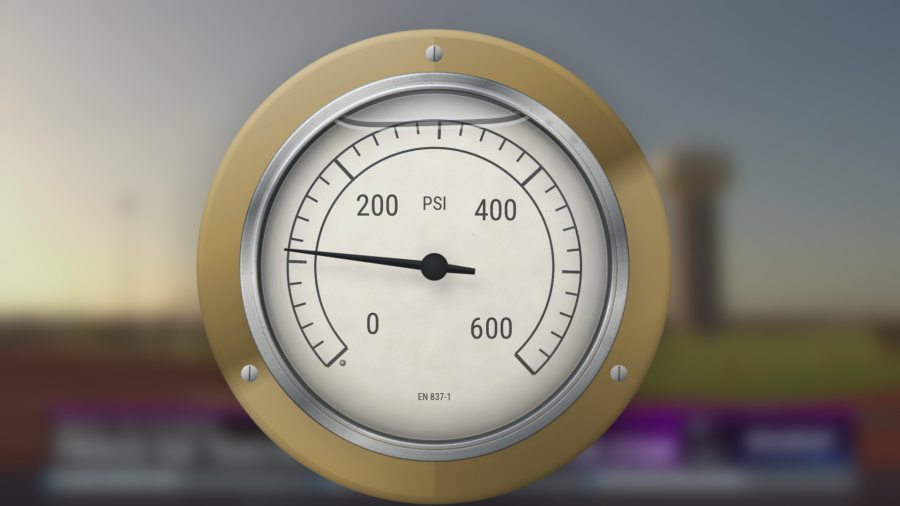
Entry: 110; psi
